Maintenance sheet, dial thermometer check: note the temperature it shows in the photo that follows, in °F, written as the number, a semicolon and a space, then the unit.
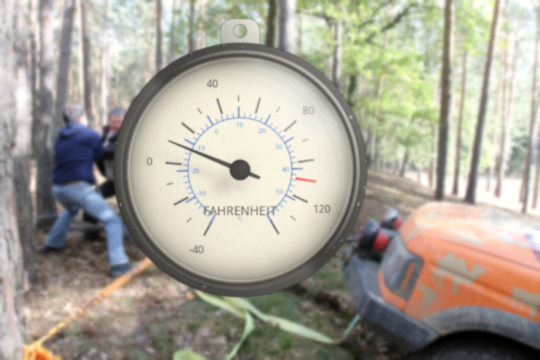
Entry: 10; °F
